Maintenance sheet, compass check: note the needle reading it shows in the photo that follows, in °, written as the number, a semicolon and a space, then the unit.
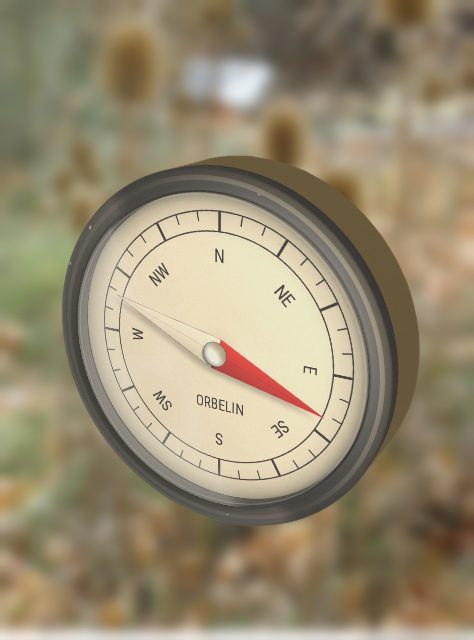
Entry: 110; °
